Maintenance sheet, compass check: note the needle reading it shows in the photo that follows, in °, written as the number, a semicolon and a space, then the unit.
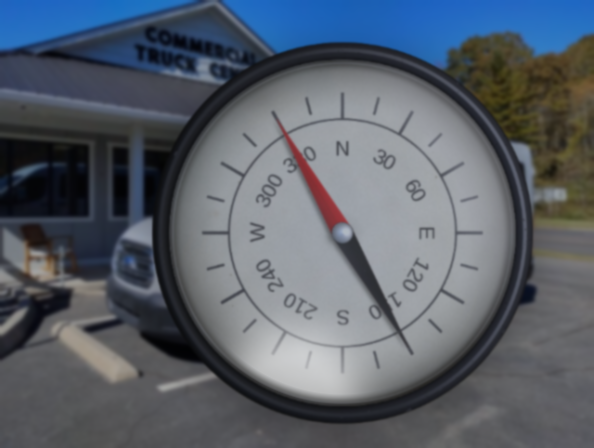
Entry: 330; °
